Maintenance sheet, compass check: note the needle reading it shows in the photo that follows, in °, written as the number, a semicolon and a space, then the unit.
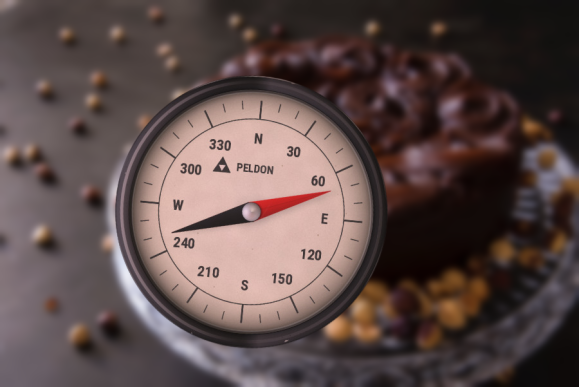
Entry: 70; °
